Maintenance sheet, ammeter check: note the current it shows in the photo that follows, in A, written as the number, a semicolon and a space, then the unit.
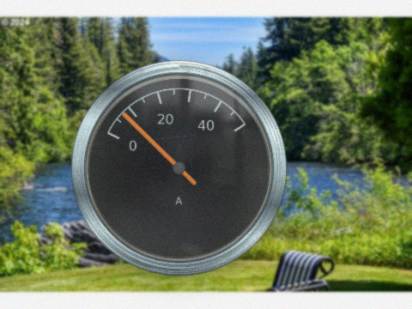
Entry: 7.5; A
